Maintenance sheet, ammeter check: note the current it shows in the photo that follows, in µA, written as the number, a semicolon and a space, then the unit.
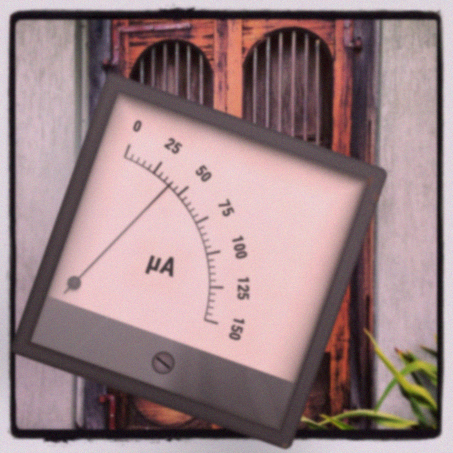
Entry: 40; µA
